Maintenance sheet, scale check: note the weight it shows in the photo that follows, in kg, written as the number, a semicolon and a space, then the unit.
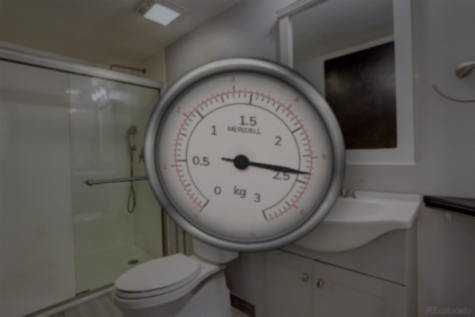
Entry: 2.4; kg
